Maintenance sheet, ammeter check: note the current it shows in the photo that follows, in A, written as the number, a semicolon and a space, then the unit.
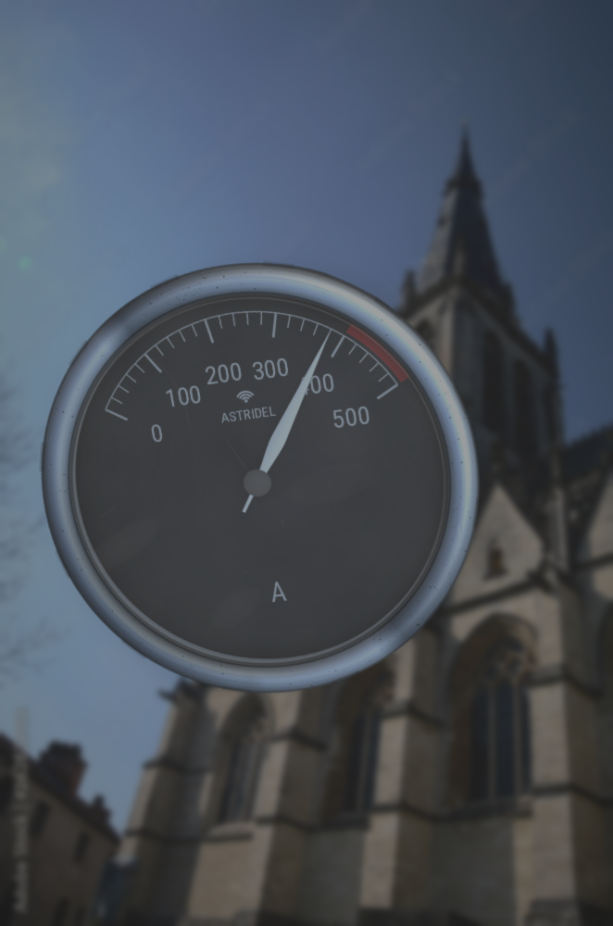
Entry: 380; A
